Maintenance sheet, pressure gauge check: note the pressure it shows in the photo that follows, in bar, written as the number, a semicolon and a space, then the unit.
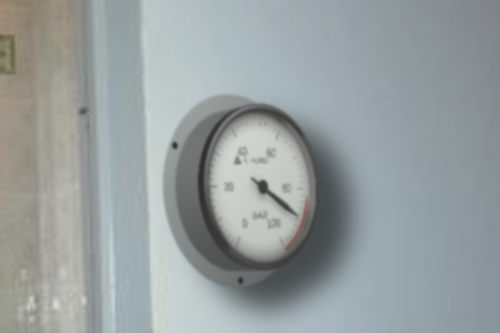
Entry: 90; bar
